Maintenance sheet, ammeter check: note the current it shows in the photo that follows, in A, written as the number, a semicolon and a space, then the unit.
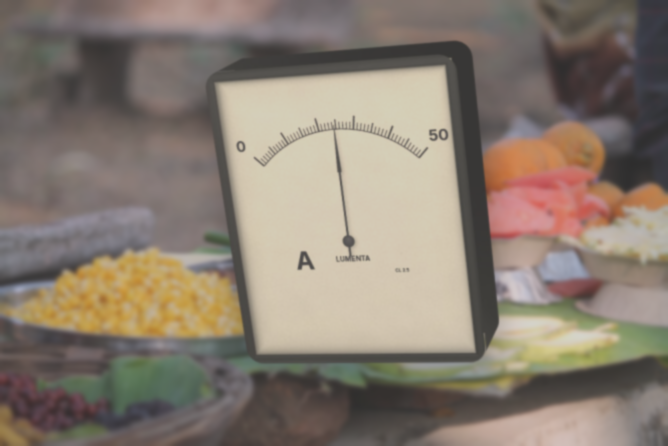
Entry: 25; A
